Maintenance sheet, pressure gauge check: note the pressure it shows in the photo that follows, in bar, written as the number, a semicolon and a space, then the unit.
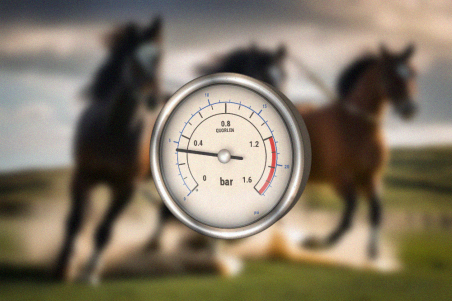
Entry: 0.3; bar
